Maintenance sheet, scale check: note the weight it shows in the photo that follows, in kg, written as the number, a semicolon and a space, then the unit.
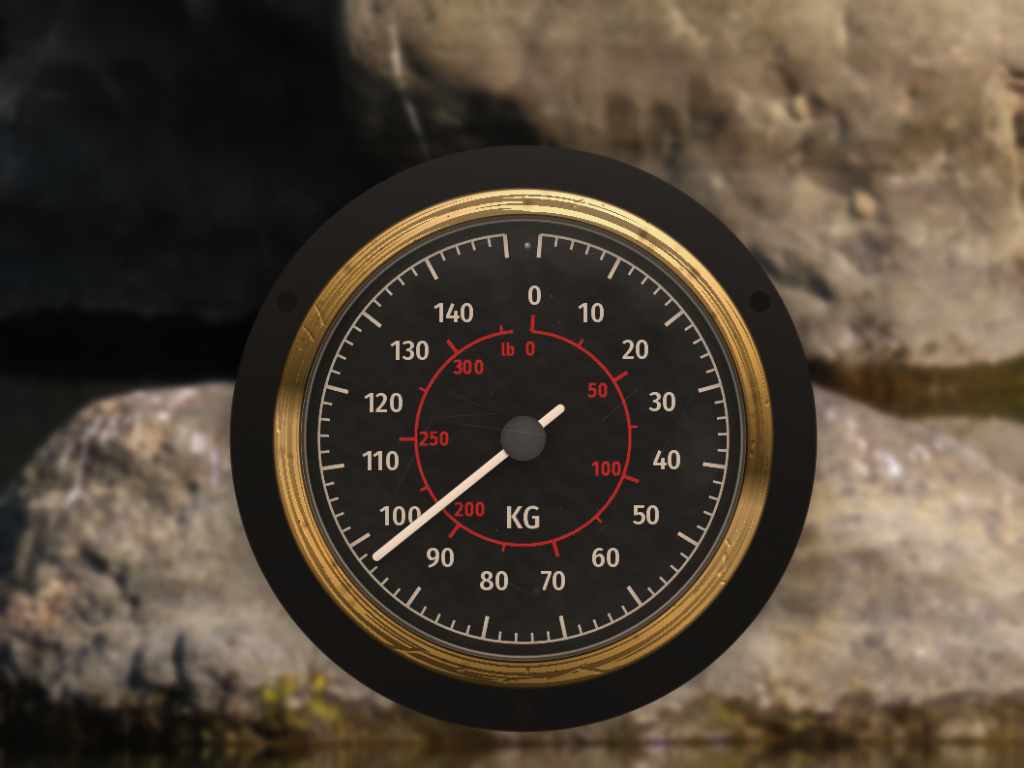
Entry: 97; kg
